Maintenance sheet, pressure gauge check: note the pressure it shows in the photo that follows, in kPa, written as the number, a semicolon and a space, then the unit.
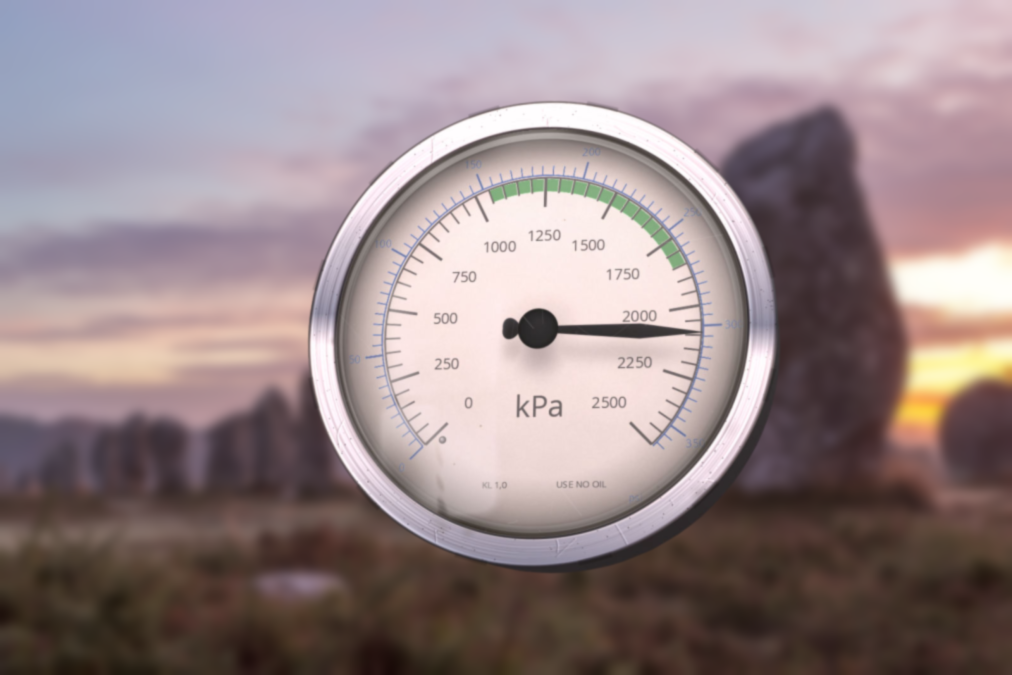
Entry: 2100; kPa
